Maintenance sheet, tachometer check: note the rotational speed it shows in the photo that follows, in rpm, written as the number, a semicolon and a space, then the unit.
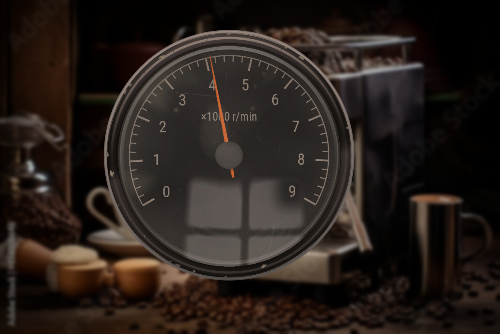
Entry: 4100; rpm
